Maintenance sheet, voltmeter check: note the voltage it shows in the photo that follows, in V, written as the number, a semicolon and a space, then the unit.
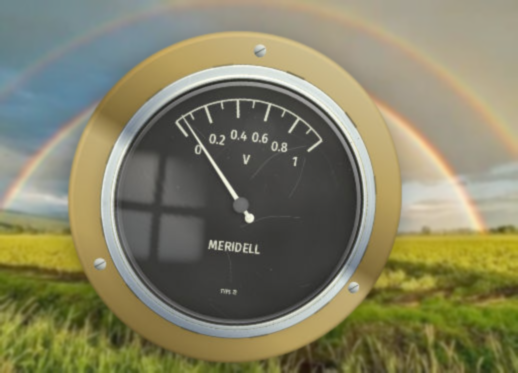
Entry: 0.05; V
